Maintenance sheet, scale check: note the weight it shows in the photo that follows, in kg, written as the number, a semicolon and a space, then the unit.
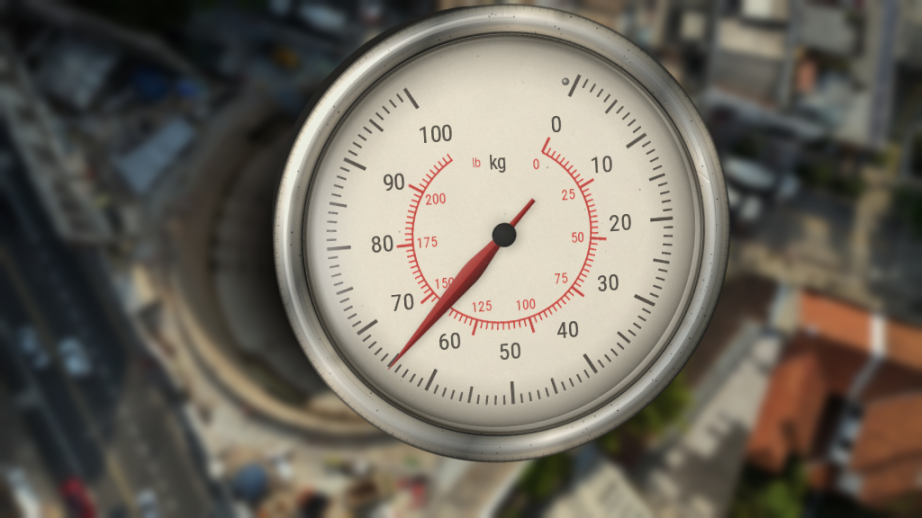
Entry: 65; kg
